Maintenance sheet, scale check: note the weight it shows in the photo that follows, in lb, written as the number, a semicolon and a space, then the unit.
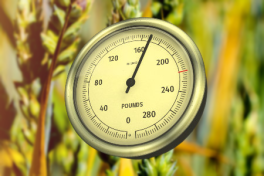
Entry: 170; lb
